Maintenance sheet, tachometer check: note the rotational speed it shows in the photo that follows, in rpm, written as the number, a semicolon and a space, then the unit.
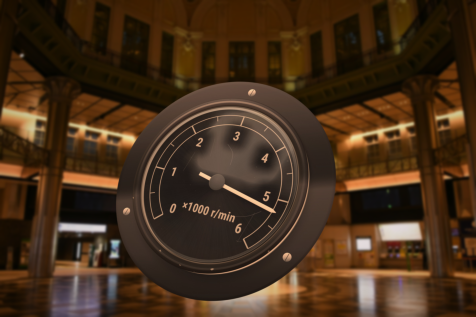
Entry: 5250; rpm
